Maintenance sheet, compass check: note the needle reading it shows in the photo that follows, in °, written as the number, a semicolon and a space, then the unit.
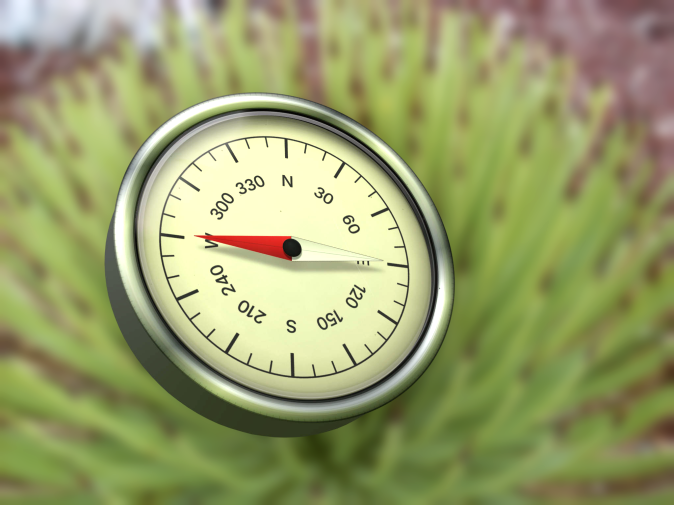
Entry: 270; °
